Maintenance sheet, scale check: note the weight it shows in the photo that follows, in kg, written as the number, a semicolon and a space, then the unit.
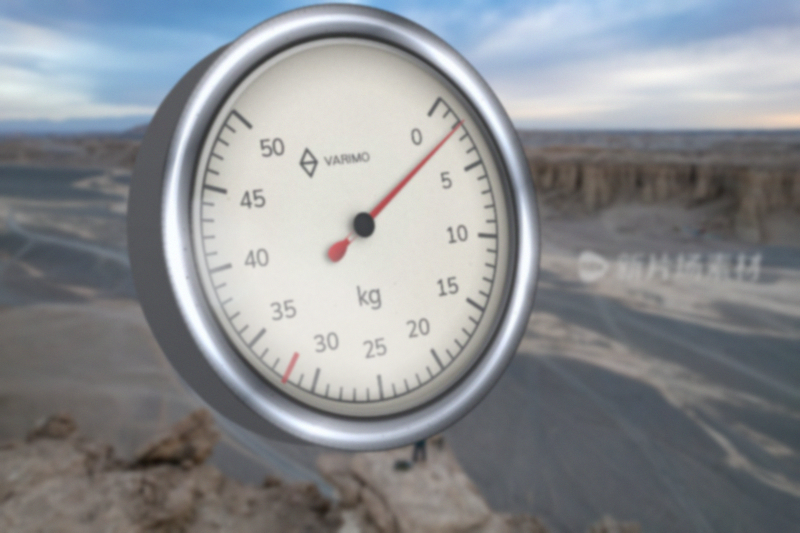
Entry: 2; kg
